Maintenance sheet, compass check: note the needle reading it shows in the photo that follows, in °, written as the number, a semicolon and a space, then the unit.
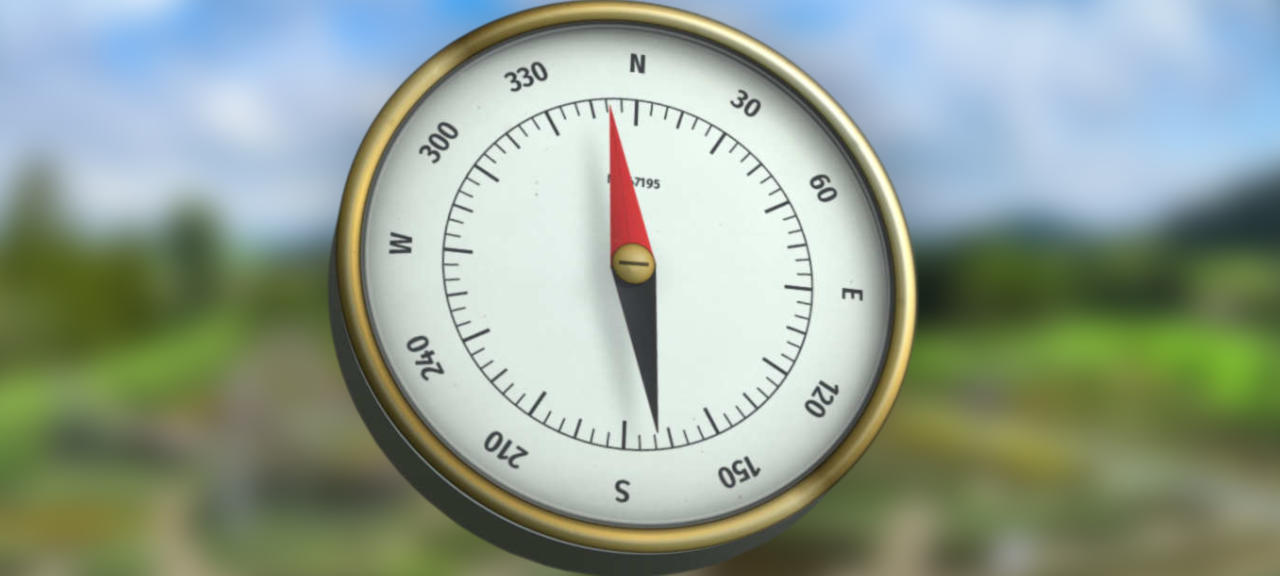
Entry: 350; °
